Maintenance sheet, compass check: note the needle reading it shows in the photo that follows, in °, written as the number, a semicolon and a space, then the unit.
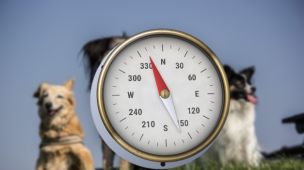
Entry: 340; °
